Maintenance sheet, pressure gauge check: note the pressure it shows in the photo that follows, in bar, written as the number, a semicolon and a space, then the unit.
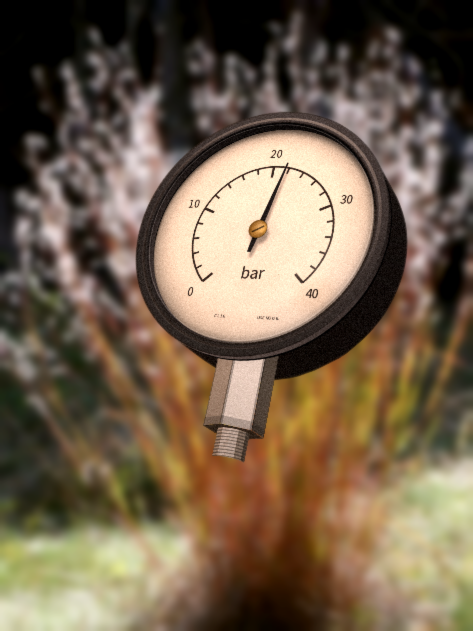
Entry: 22; bar
